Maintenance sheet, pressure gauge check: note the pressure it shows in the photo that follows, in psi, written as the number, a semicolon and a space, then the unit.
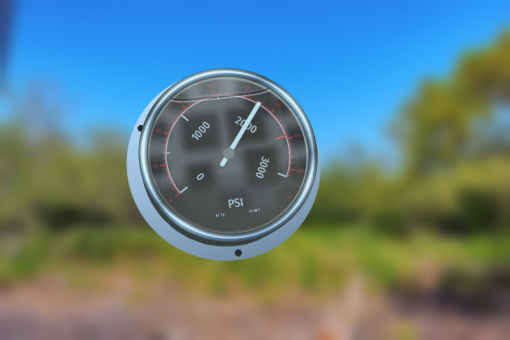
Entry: 2000; psi
